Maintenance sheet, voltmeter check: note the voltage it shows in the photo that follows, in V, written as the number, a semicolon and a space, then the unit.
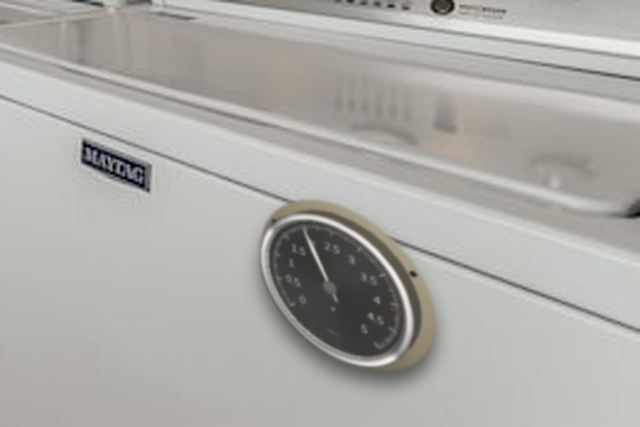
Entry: 2; V
